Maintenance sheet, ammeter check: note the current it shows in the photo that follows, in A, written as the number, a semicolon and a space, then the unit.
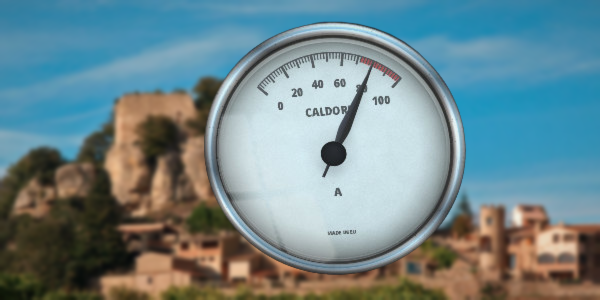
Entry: 80; A
